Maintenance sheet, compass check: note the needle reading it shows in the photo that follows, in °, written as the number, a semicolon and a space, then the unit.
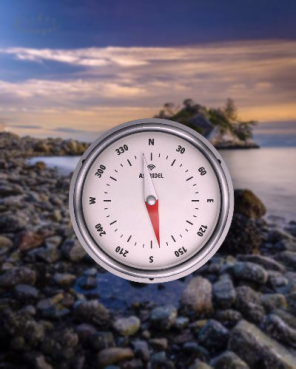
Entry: 170; °
